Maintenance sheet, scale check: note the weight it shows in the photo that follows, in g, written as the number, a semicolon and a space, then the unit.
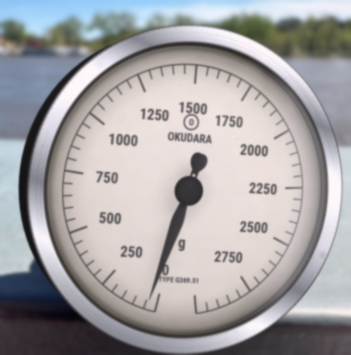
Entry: 50; g
